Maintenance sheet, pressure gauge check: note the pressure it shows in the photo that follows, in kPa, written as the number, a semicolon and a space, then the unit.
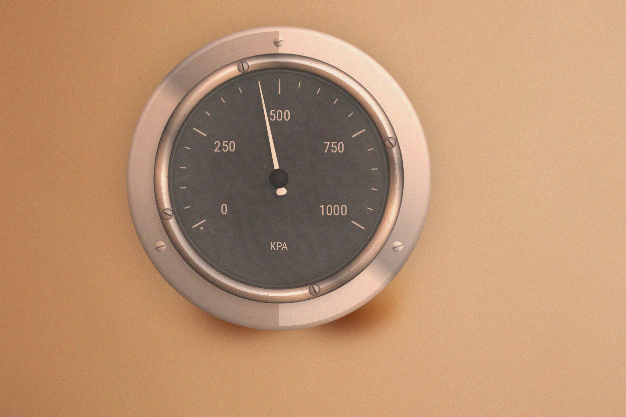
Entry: 450; kPa
